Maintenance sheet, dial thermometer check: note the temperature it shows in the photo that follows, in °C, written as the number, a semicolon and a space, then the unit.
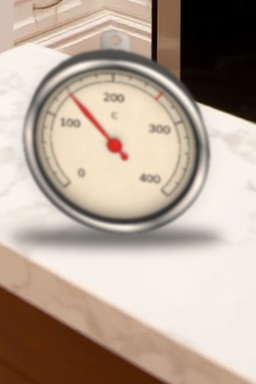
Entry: 140; °C
